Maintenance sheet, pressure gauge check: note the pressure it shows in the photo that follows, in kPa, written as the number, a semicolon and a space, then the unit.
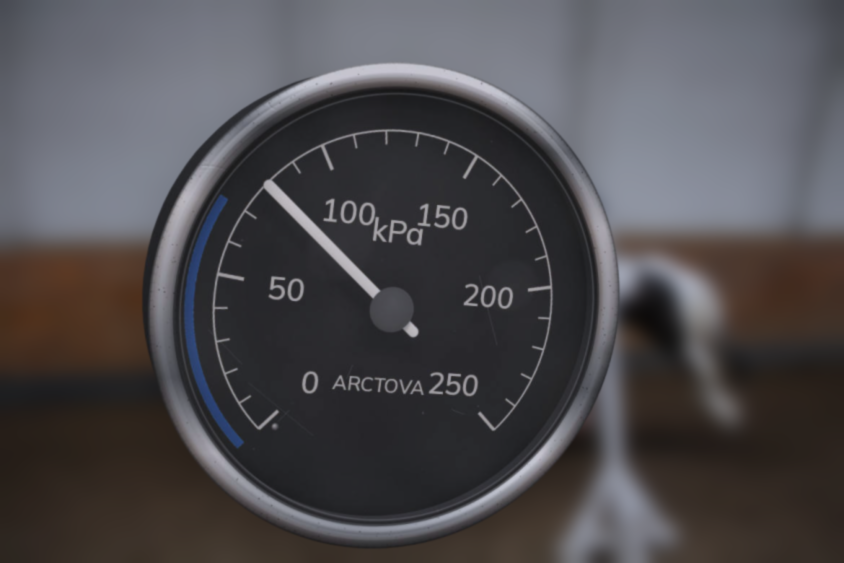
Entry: 80; kPa
